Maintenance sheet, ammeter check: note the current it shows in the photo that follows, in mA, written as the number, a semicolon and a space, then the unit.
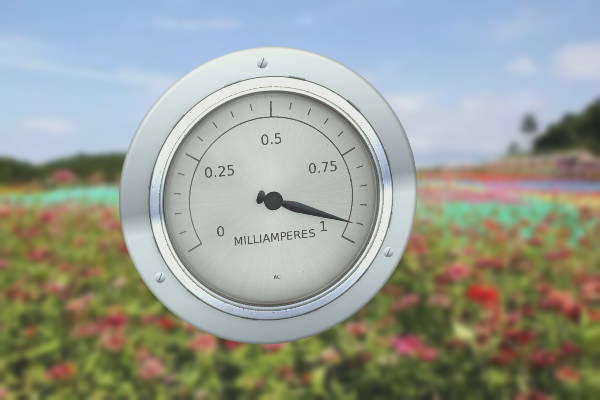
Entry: 0.95; mA
